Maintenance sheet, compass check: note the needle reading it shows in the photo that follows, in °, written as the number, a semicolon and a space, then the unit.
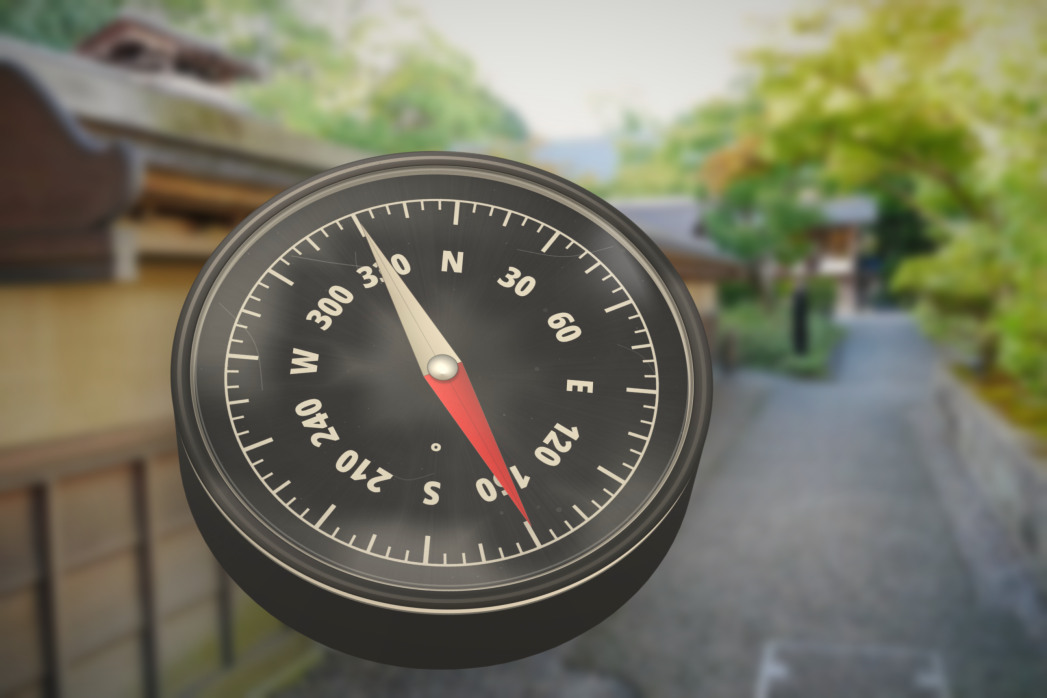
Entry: 150; °
